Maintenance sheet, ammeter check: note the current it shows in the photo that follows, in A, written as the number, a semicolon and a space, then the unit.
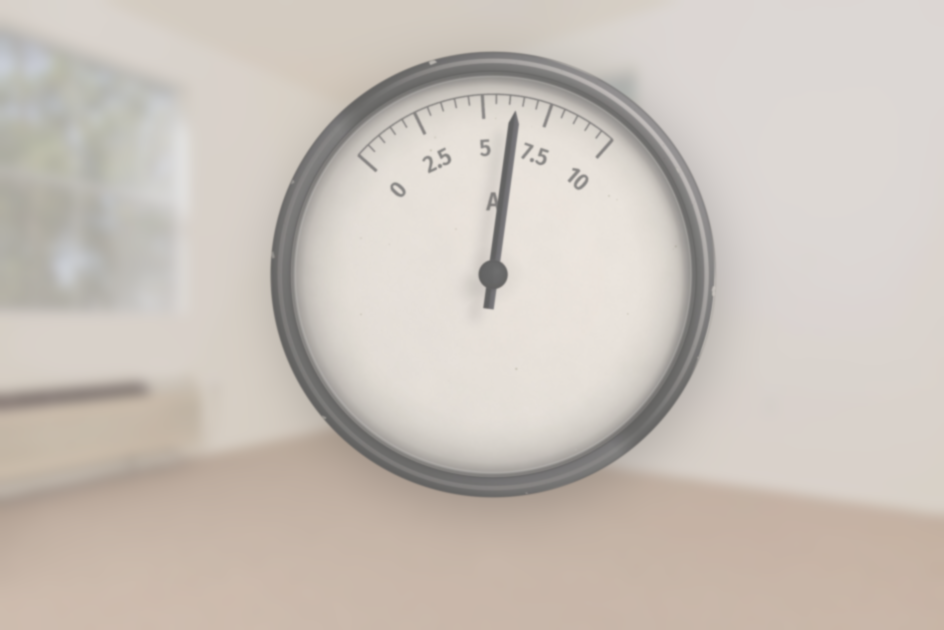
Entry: 6.25; A
